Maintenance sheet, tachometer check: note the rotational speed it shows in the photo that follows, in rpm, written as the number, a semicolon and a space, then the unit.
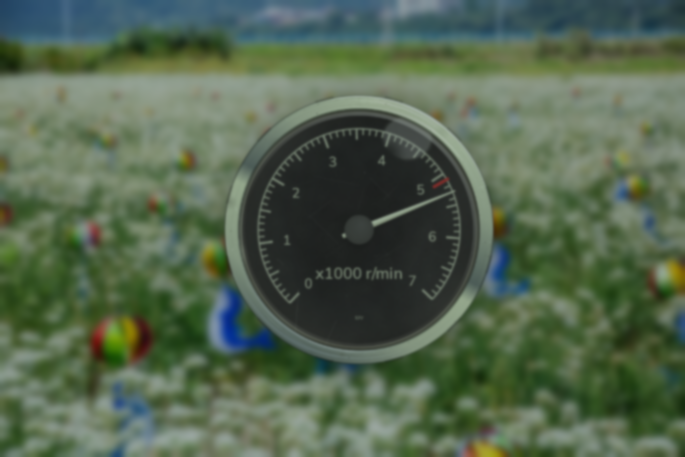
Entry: 5300; rpm
